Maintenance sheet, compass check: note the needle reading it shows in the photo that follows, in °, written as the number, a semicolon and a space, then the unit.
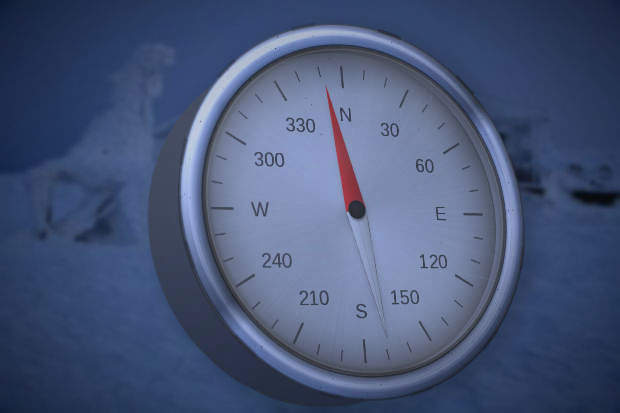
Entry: 350; °
